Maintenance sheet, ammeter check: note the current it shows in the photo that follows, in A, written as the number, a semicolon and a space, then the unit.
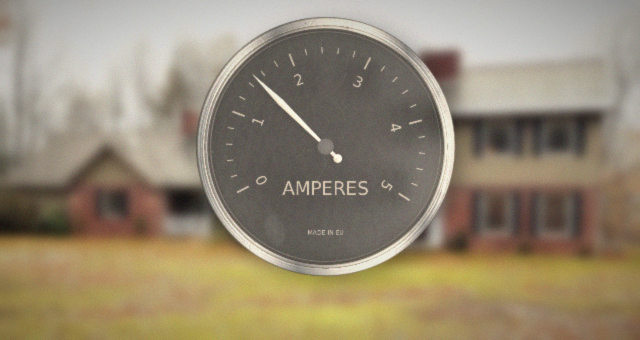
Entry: 1.5; A
